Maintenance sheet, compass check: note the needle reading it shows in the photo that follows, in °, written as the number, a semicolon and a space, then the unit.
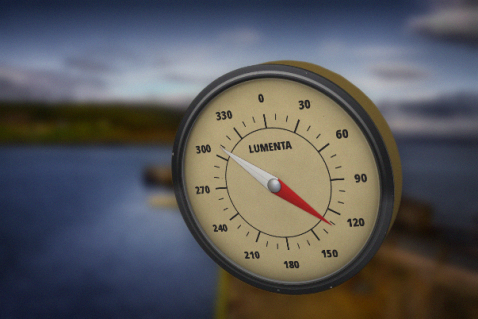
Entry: 130; °
